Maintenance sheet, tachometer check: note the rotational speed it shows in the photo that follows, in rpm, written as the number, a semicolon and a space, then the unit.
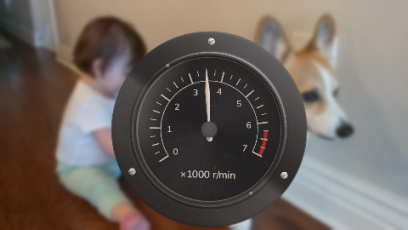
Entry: 3500; rpm
